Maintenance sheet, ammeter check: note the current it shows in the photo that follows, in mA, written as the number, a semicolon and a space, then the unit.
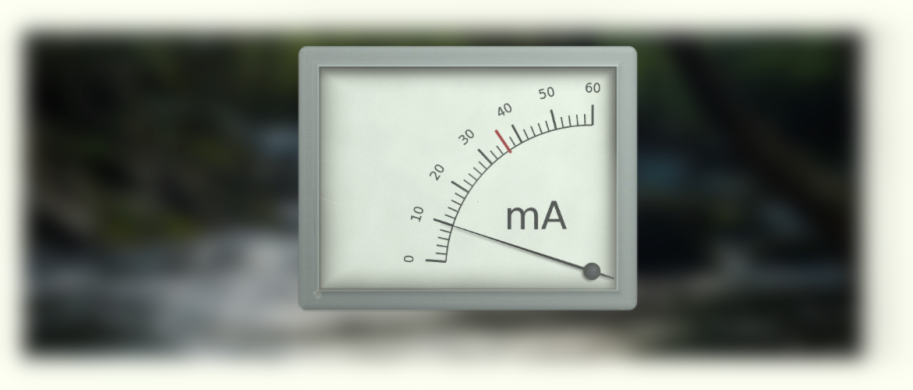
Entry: 10; mA
